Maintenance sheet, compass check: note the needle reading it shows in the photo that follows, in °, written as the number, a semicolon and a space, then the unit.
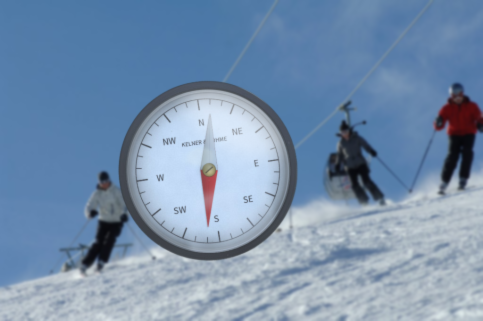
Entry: 190; °
